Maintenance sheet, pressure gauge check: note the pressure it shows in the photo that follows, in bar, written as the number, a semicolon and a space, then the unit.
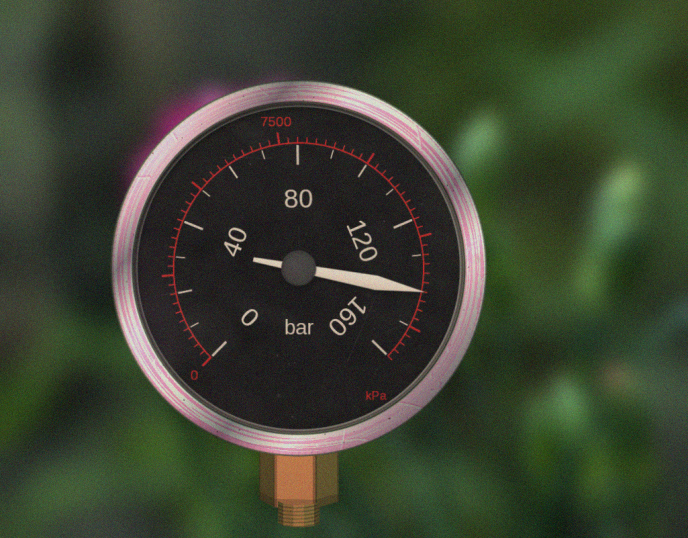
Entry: 140; bar
